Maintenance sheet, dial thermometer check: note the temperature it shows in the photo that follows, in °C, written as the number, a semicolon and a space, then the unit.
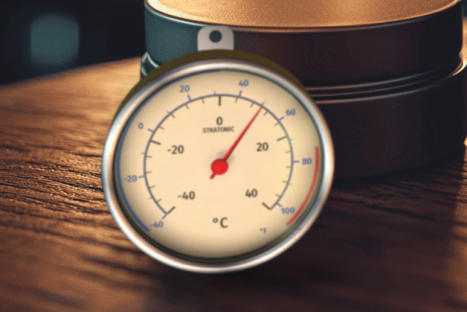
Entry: 10; °C
